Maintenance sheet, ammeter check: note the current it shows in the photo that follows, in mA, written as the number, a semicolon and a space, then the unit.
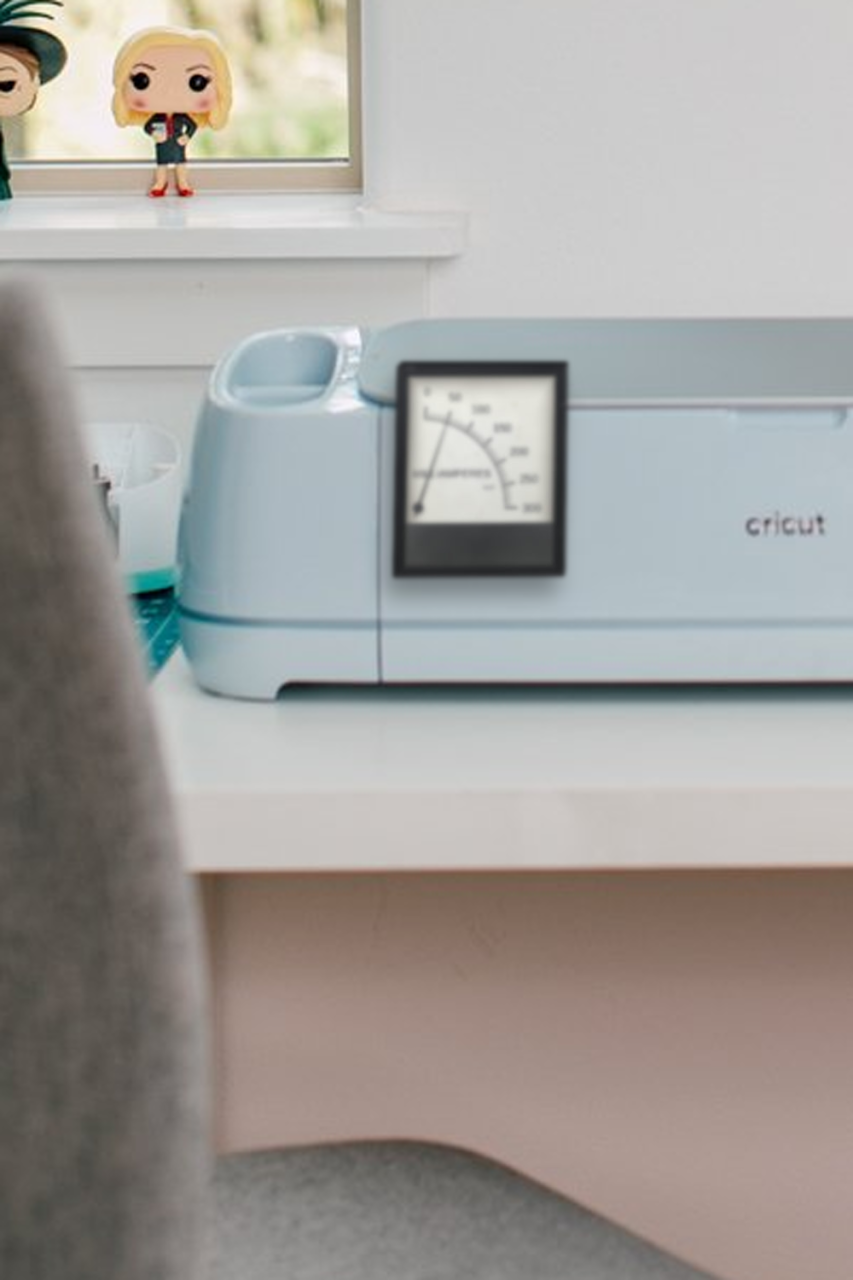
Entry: 50; mA
